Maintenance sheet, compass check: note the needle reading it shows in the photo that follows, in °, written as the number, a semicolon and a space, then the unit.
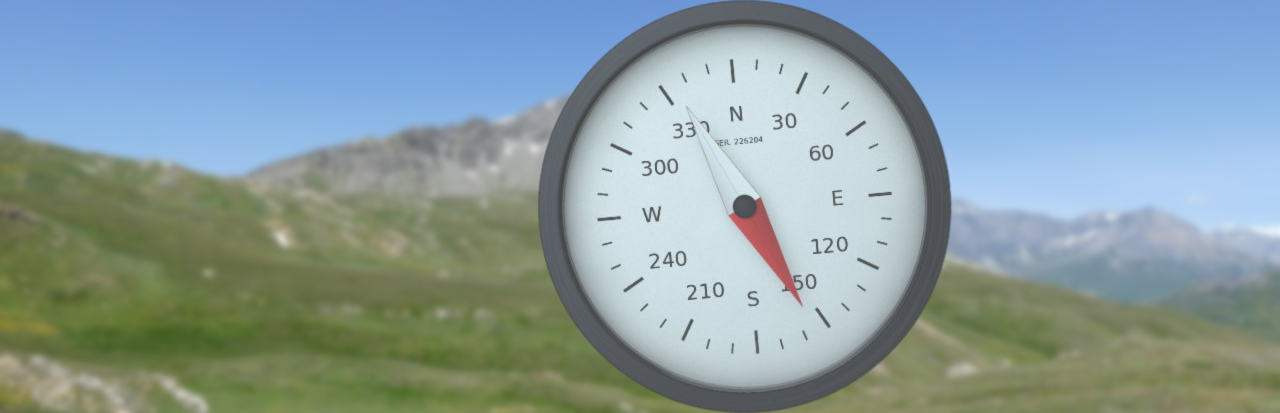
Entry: 155; °
